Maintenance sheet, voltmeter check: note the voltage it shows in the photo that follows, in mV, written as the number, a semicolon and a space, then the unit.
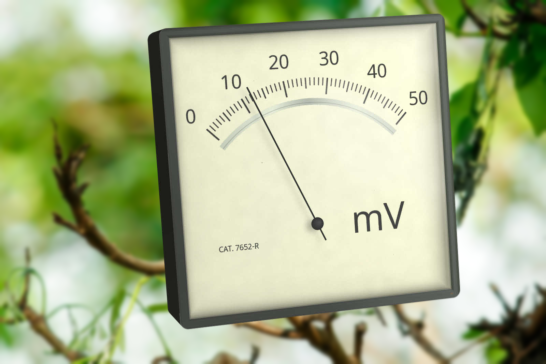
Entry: 12; mV
